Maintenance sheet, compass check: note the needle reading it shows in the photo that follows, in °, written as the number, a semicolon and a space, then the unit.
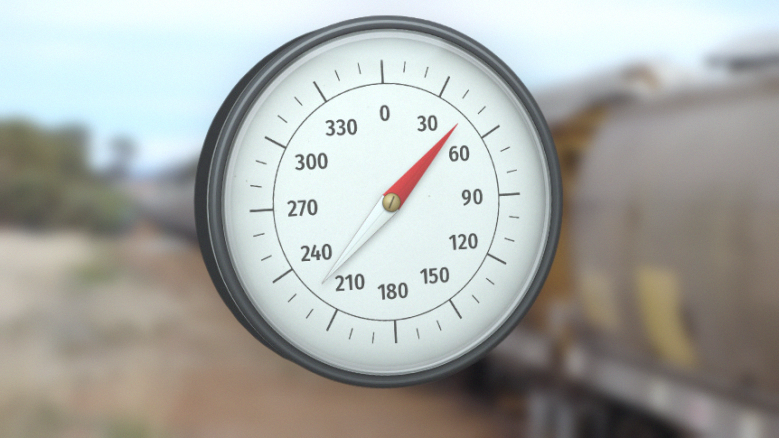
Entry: 45; °
